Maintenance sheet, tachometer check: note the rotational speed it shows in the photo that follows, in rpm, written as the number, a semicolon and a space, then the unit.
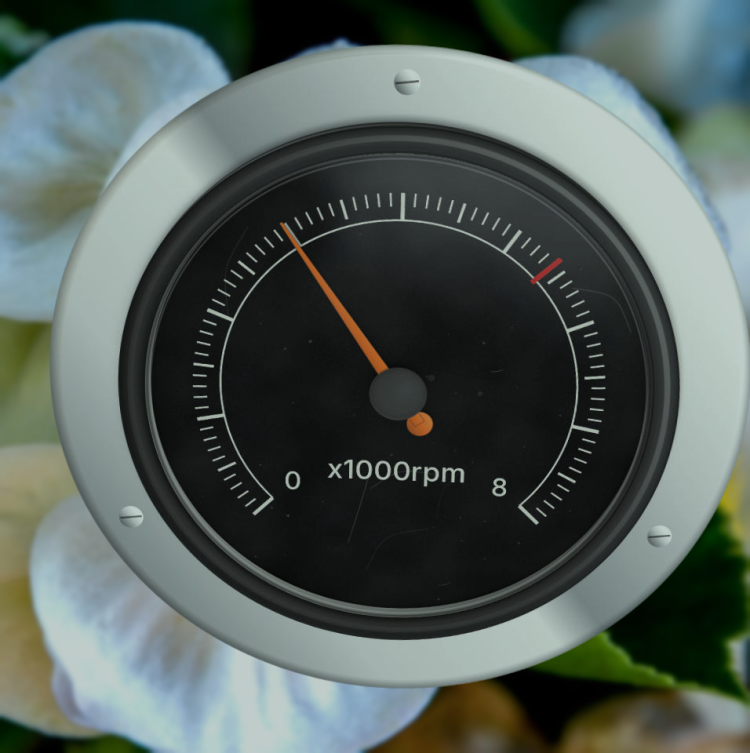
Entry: 3000; rpm
